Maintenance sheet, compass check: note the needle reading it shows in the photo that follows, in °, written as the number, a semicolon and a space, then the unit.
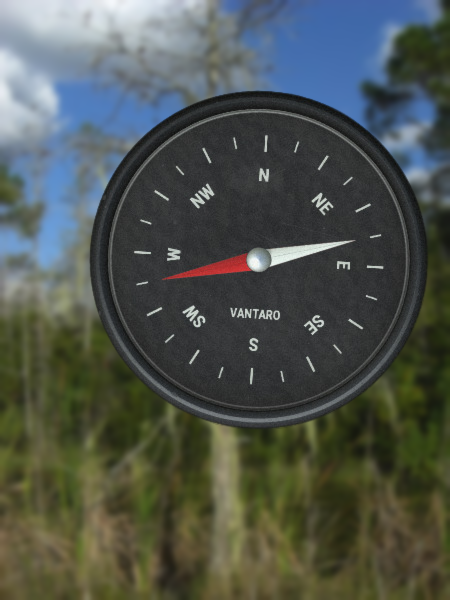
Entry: 255; °
